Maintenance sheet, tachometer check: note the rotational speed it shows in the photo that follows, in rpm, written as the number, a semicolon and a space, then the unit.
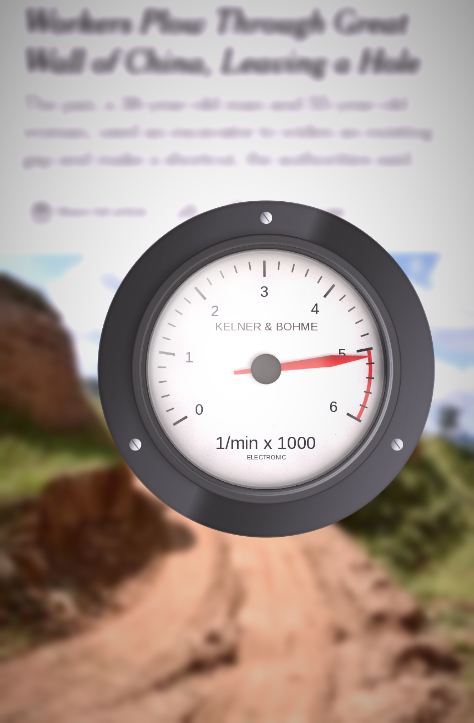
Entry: 5100; rpm
